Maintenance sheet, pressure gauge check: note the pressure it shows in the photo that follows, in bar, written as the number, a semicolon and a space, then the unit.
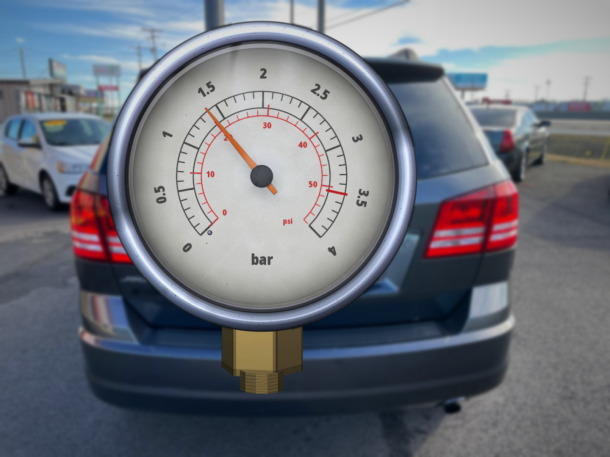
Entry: 1.4; bar
